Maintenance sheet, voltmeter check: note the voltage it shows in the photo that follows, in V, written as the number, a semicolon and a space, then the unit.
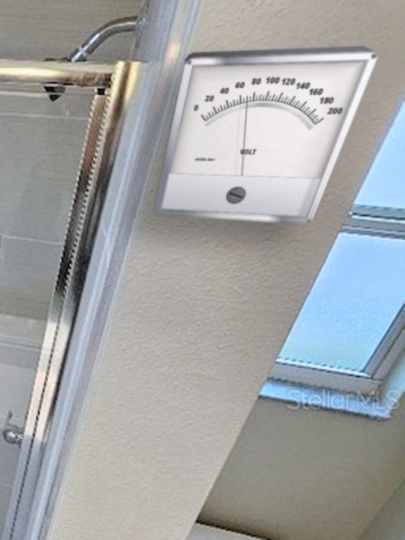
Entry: 70; V
